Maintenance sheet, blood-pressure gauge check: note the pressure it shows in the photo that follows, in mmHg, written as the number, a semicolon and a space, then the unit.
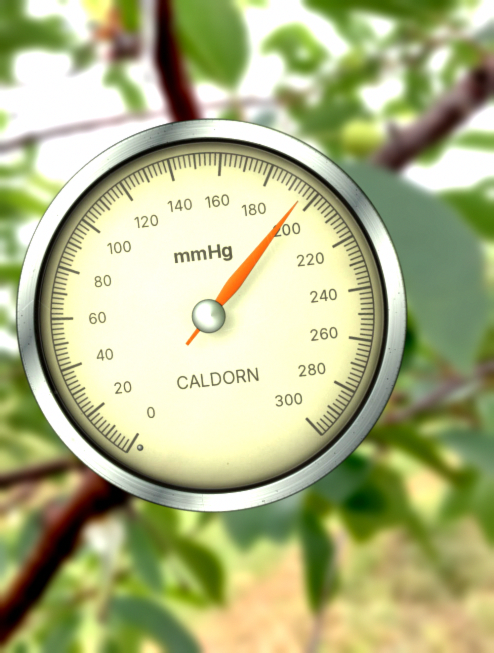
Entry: 196; mmHg
